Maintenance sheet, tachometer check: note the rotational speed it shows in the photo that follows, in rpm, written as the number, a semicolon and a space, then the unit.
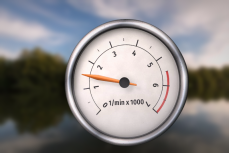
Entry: 1500; rpm
